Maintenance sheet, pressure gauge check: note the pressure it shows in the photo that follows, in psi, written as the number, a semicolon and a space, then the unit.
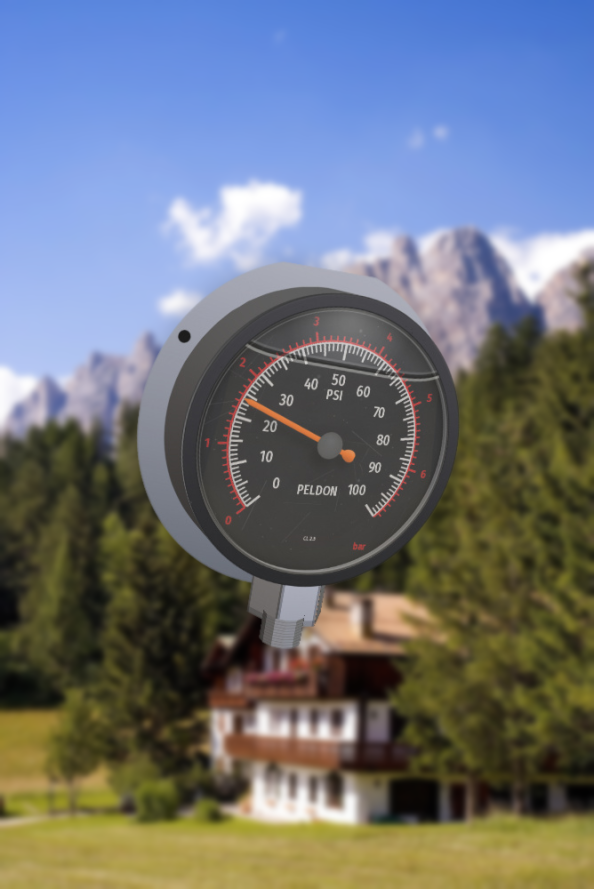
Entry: 24; psi
